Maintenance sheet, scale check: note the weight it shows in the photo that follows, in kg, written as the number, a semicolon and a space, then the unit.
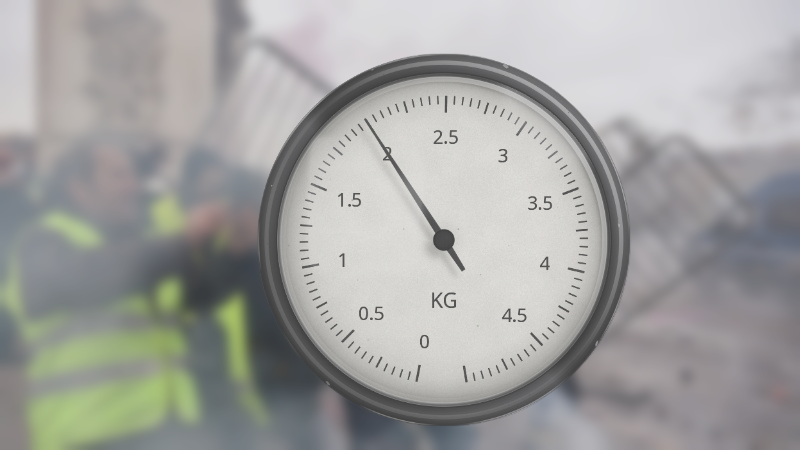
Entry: 2; kg
